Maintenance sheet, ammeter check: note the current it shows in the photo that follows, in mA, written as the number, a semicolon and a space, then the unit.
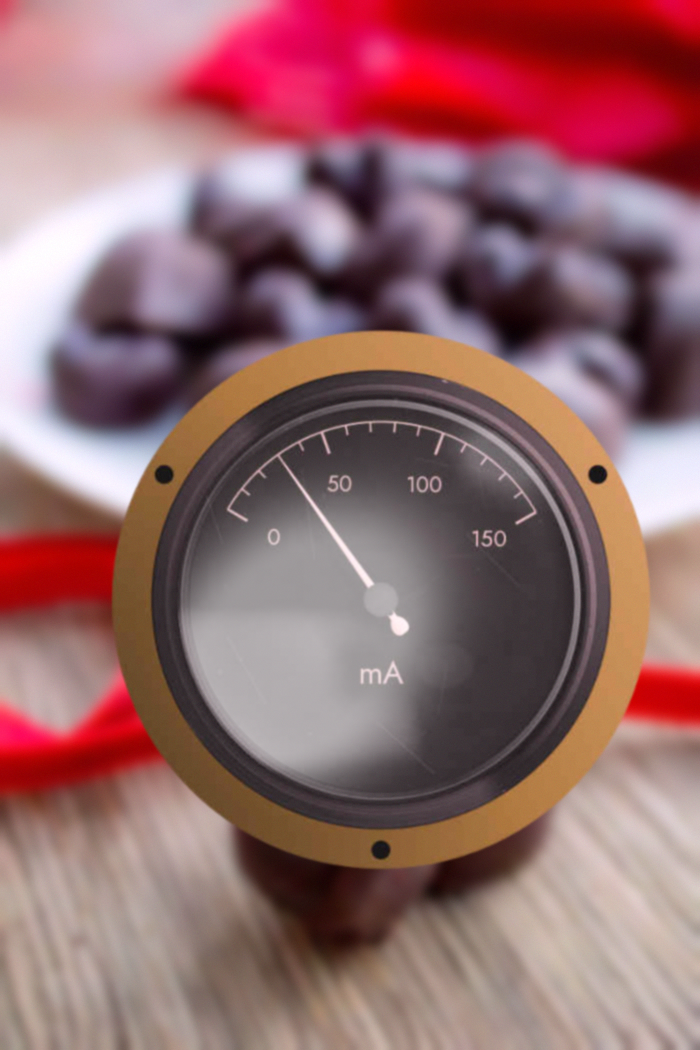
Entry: 30; mA
